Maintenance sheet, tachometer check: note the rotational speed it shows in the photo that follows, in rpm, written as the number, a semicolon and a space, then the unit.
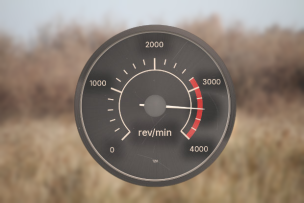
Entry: 3400; rpm
